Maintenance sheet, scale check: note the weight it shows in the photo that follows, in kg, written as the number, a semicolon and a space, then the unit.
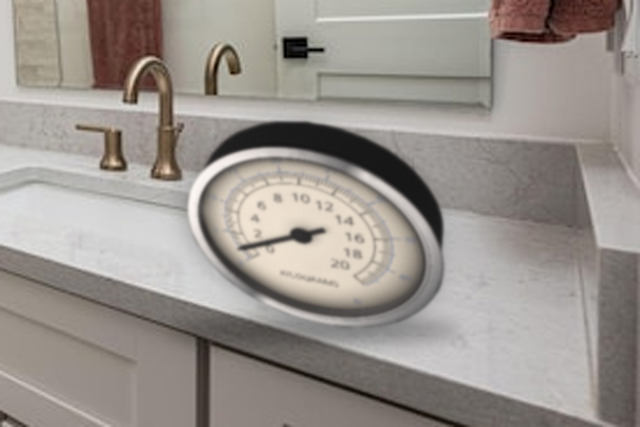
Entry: 1; kg
